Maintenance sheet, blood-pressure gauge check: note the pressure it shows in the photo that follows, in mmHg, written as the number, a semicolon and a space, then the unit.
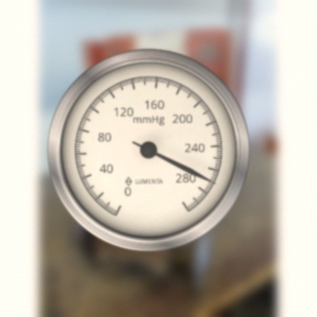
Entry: 270; mmHg
